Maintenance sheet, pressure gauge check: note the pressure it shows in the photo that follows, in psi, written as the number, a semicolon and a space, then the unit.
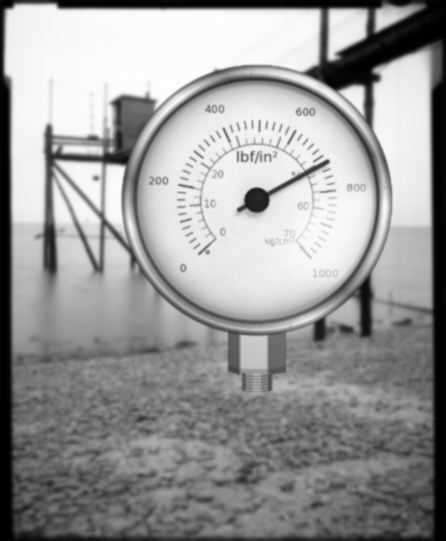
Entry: 720; psi
